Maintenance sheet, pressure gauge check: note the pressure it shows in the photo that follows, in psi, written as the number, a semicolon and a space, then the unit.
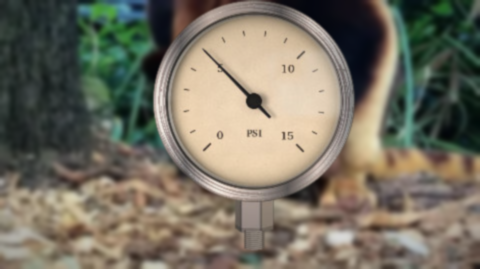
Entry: 5; psi
